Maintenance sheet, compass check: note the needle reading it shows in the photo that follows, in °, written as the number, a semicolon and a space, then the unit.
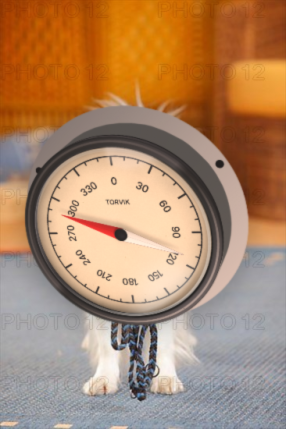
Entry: 290; °
